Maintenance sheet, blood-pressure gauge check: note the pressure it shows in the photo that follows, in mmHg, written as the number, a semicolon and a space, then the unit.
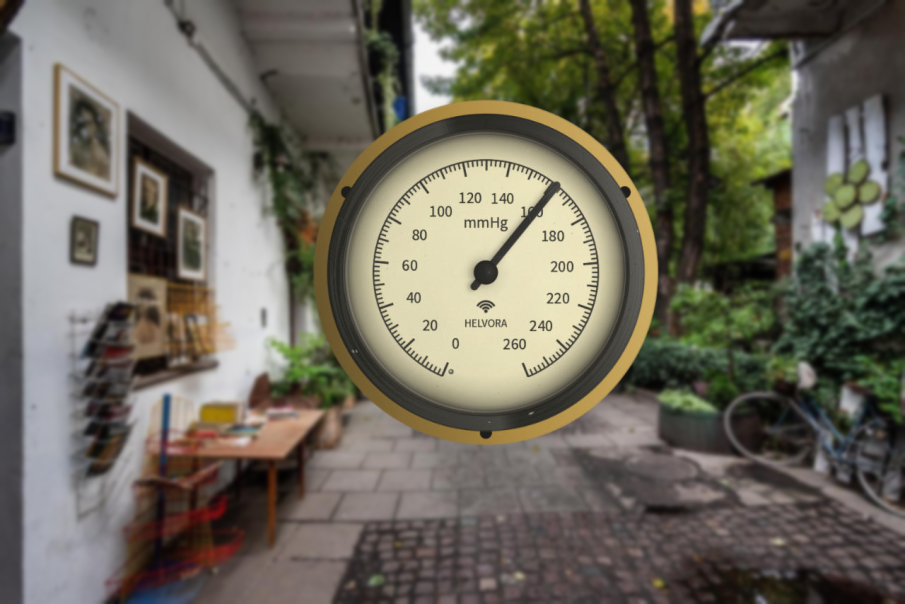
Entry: 162; mmHg
